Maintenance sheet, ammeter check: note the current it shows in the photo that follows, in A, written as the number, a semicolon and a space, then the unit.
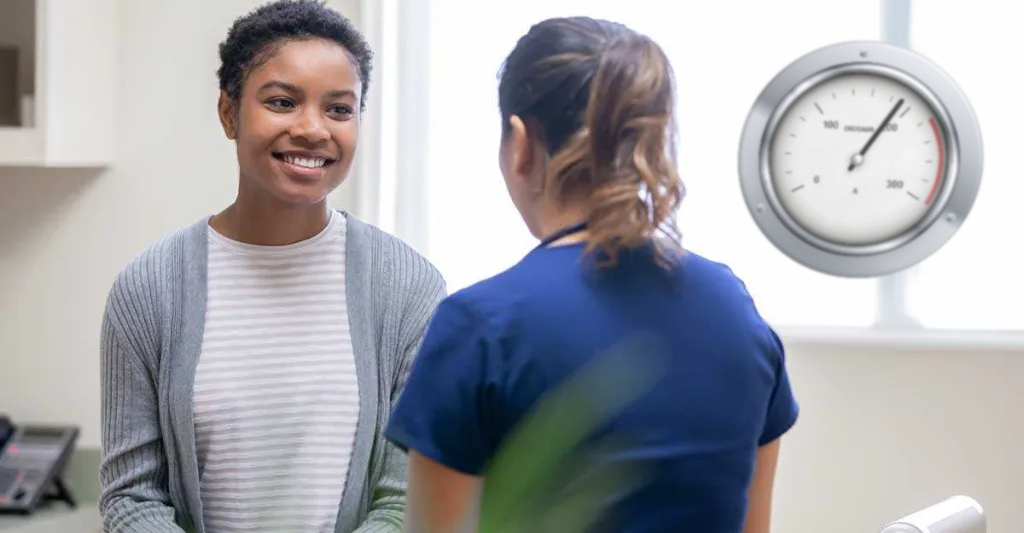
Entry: 190; A
